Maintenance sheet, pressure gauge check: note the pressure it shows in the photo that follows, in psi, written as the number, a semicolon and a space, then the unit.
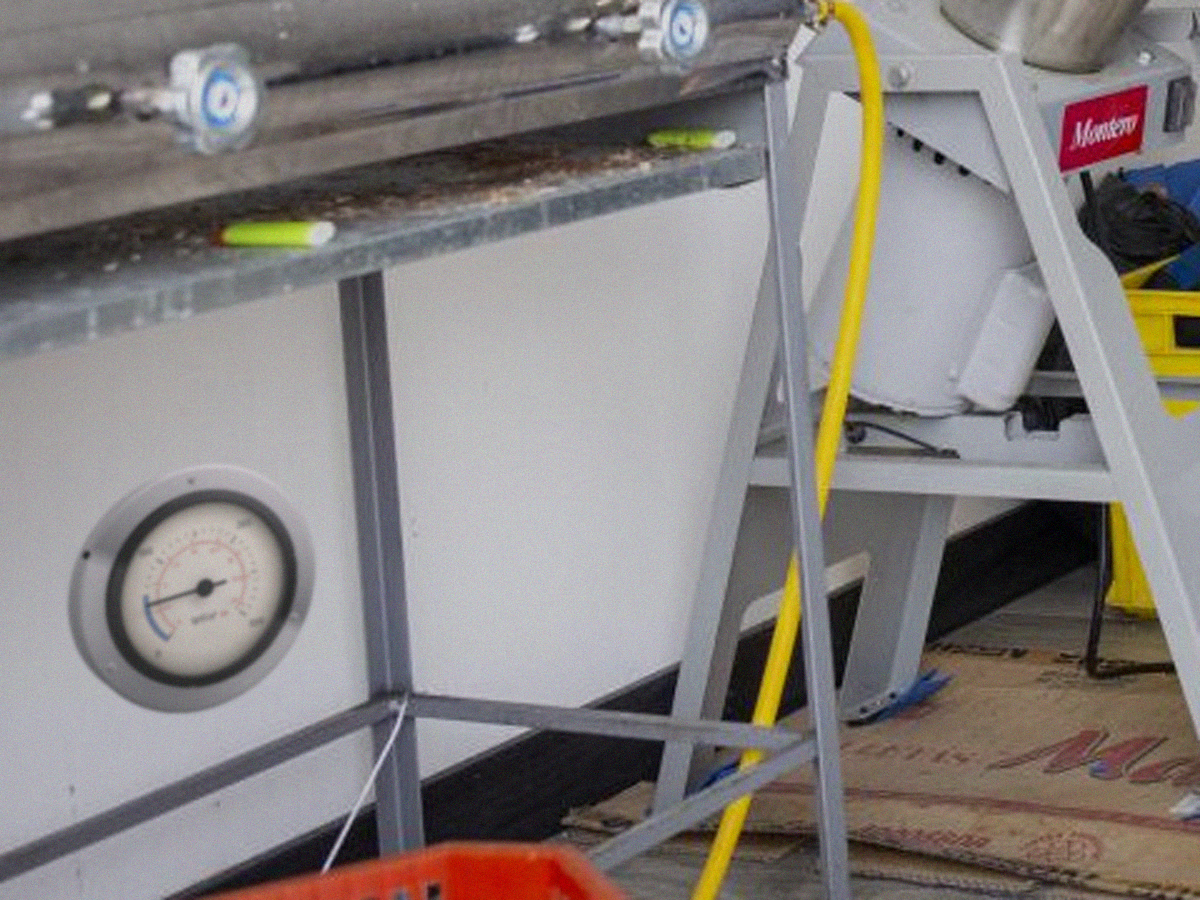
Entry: 50; psi
